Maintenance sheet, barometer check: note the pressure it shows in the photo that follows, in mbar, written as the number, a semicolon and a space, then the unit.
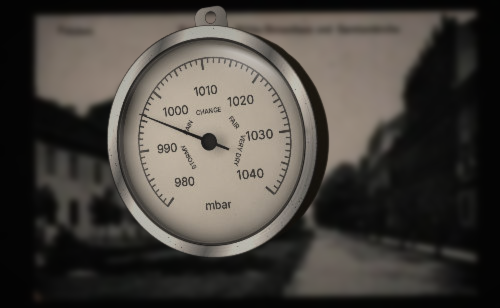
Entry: 996; mbar
